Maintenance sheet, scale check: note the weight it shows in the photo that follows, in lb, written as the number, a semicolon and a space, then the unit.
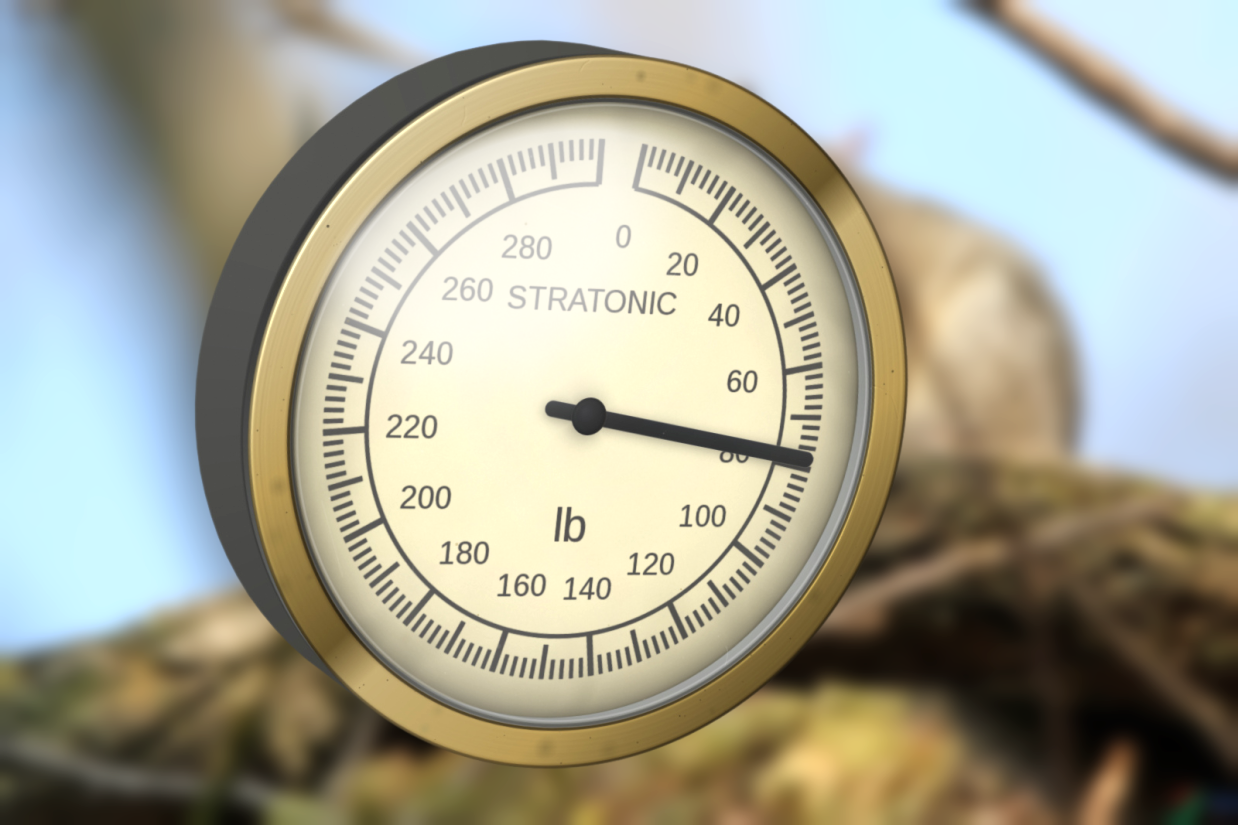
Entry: 78; lb
